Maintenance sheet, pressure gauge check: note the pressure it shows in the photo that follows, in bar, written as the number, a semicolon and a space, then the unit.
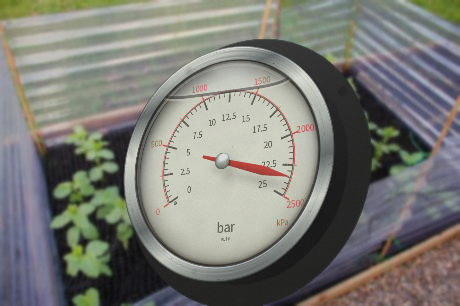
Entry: 23.5; bar
